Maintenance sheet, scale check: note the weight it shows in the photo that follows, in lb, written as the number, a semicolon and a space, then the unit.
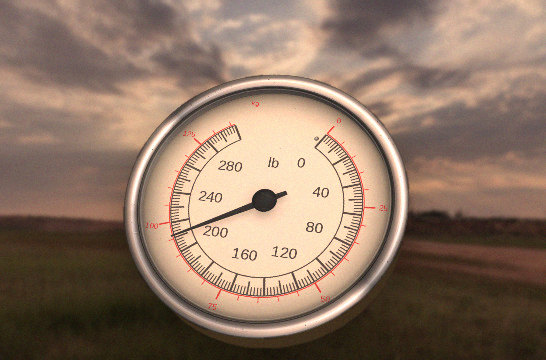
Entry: 210; lb
